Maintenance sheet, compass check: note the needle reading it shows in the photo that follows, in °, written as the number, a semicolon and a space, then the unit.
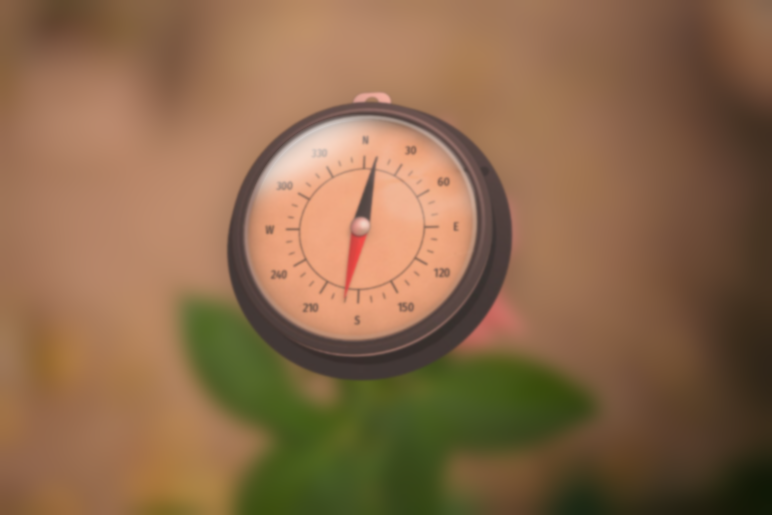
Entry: 190; °
